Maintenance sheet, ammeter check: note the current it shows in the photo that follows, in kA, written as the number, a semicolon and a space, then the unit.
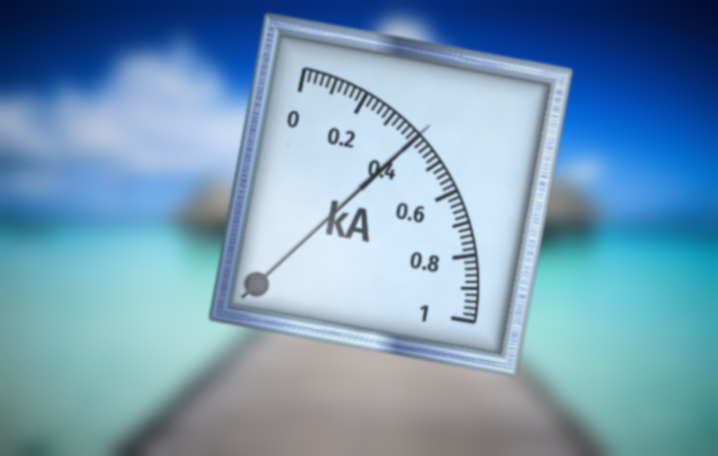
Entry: 0.4; kA
